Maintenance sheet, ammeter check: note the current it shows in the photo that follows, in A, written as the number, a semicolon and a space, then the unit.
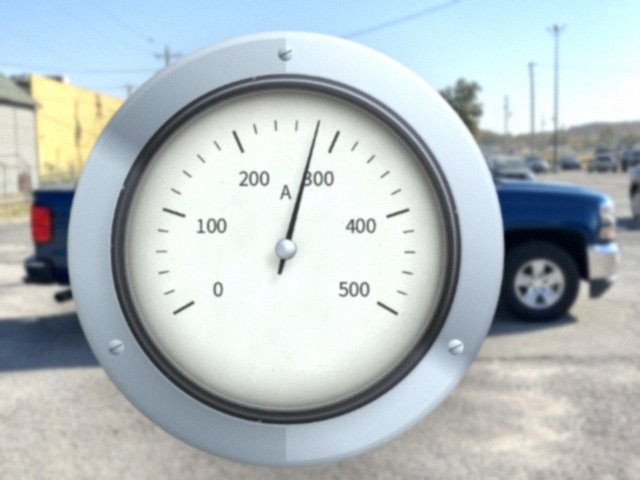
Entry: 280; A
